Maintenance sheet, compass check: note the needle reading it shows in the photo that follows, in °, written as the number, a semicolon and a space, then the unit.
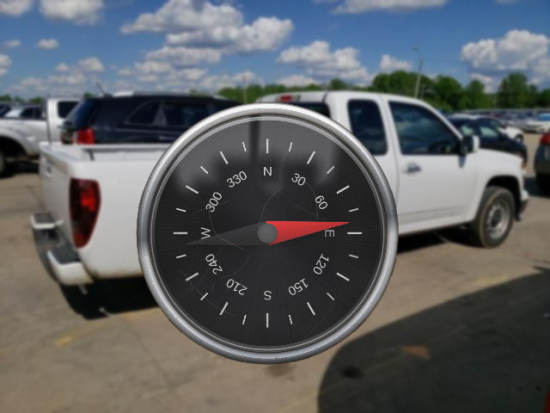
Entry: 82.5; °
